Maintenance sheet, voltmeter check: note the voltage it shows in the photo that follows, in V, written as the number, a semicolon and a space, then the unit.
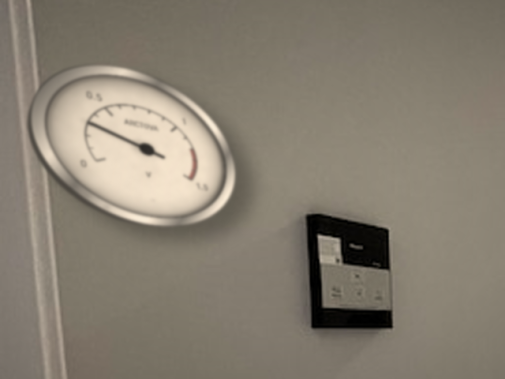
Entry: 0.3; V
